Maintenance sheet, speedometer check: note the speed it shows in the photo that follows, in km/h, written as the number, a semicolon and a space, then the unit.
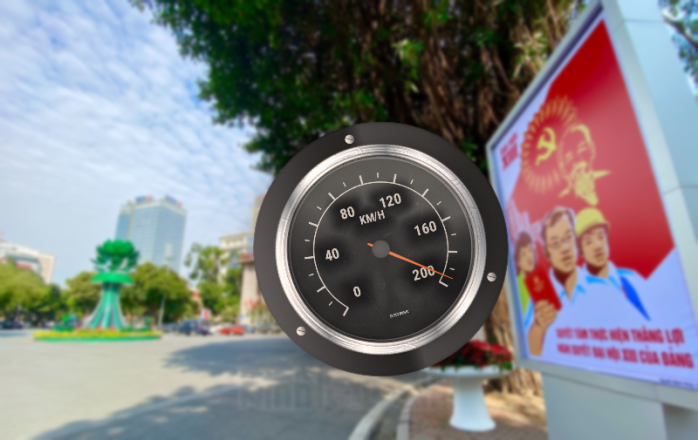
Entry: 195; km/h
